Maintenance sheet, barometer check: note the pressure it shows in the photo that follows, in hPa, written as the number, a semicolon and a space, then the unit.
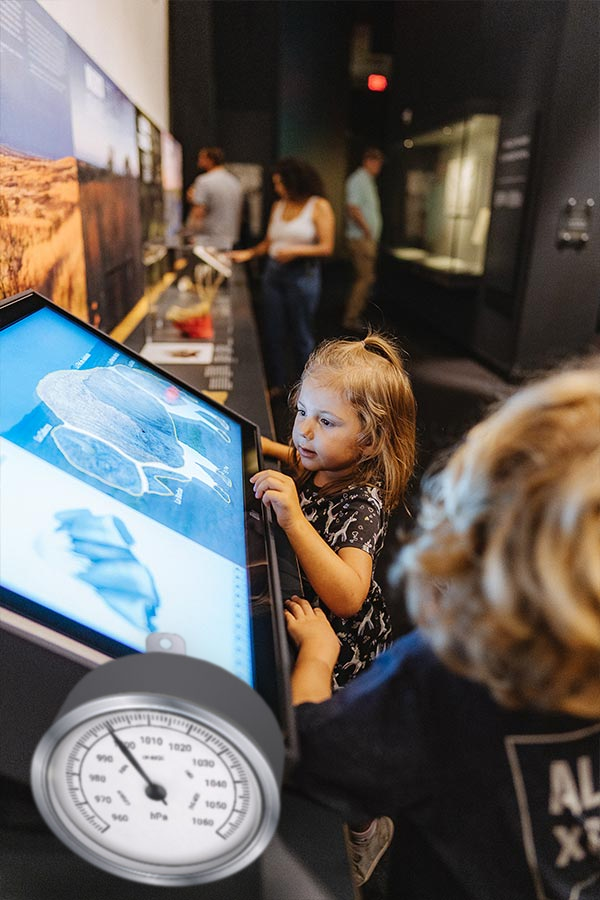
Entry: 1000; hPa
